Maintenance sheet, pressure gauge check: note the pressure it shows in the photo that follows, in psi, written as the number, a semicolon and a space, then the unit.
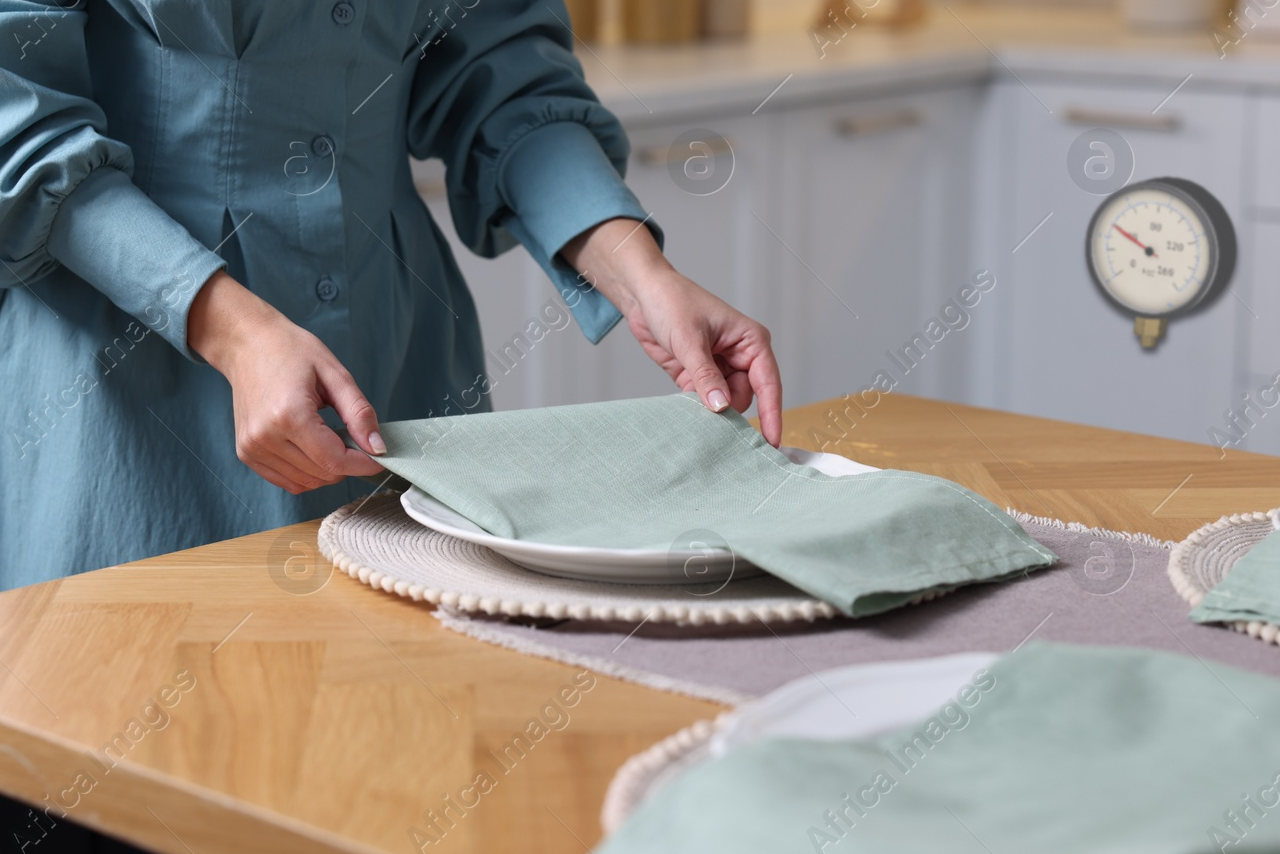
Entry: 40; psi
